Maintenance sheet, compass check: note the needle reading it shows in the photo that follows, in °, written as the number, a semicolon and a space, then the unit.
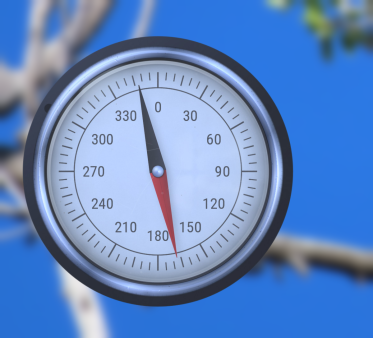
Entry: 167.5; °
